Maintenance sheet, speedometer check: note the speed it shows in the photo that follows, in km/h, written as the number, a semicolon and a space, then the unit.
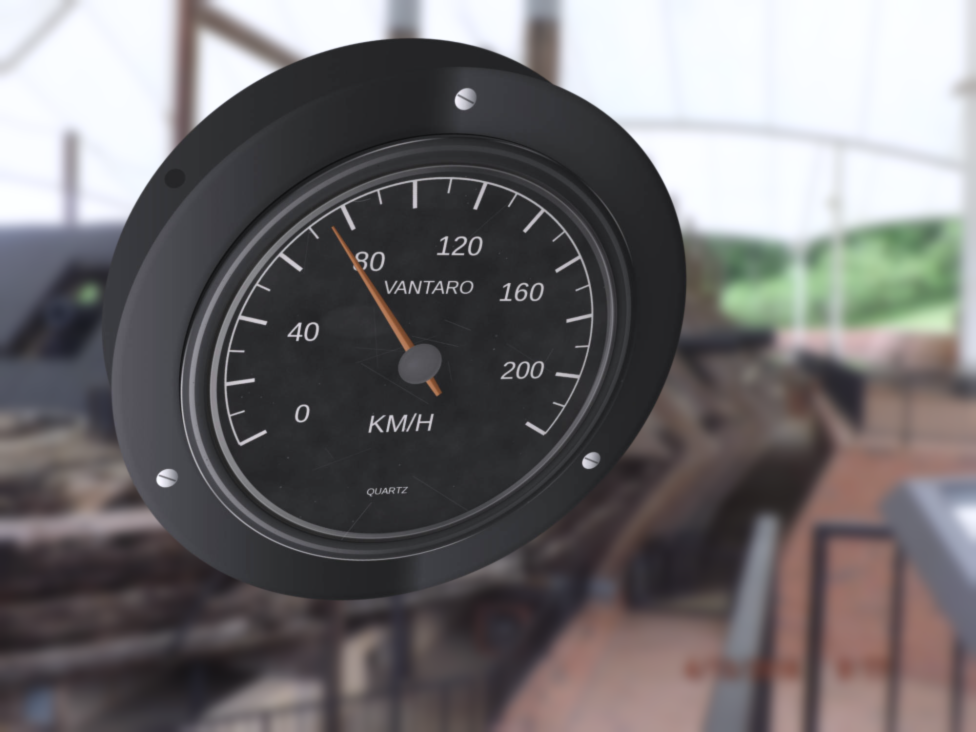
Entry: 75; km/h
